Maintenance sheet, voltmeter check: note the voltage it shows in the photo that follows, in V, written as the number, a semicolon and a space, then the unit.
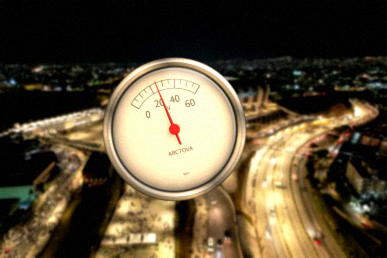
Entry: 25; V
